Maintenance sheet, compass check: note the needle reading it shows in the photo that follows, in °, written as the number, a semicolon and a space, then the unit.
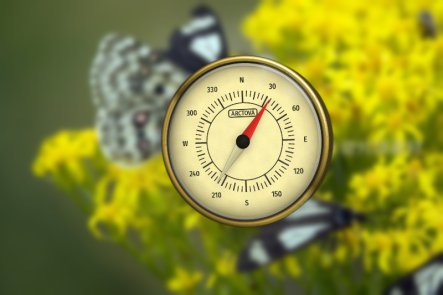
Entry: 35; °
